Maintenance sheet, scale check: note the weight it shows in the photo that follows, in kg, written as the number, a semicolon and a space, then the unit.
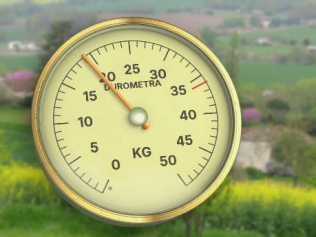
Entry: 19; kg
